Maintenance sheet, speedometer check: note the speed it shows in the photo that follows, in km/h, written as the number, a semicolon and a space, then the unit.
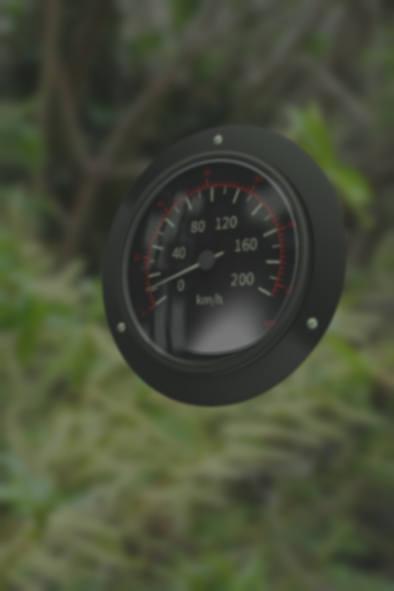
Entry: 10; km/h
